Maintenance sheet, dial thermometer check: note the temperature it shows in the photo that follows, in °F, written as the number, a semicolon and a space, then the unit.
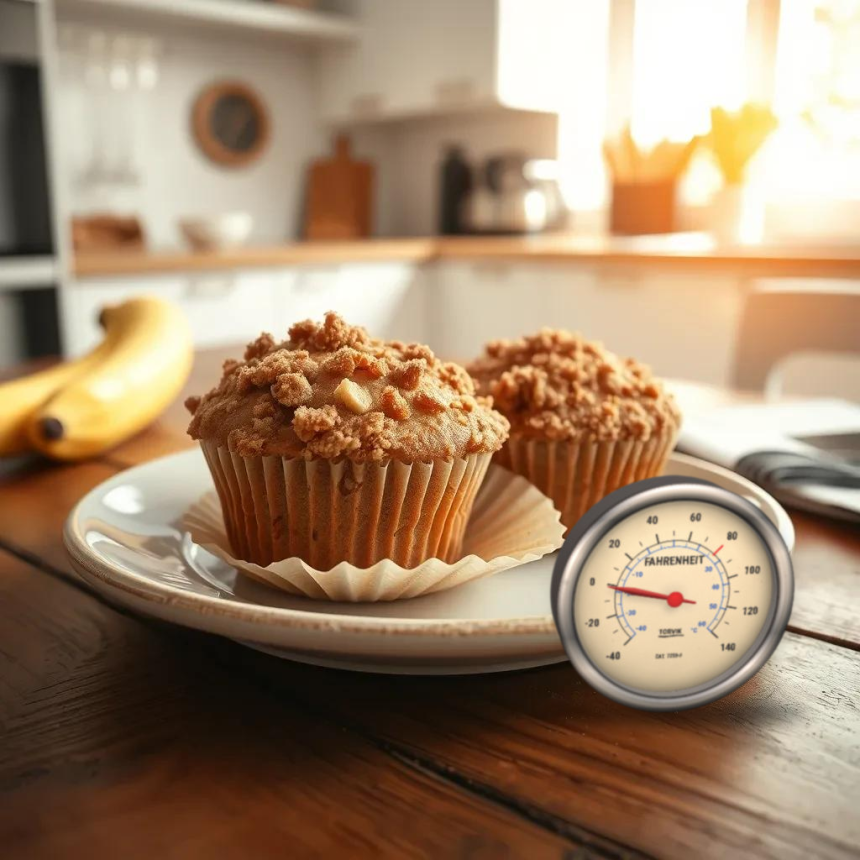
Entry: 0; °F
